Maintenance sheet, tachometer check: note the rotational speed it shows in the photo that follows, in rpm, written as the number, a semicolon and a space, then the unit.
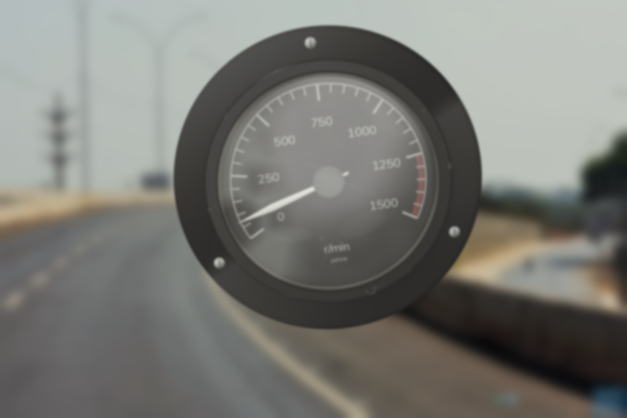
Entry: 75; rpm
